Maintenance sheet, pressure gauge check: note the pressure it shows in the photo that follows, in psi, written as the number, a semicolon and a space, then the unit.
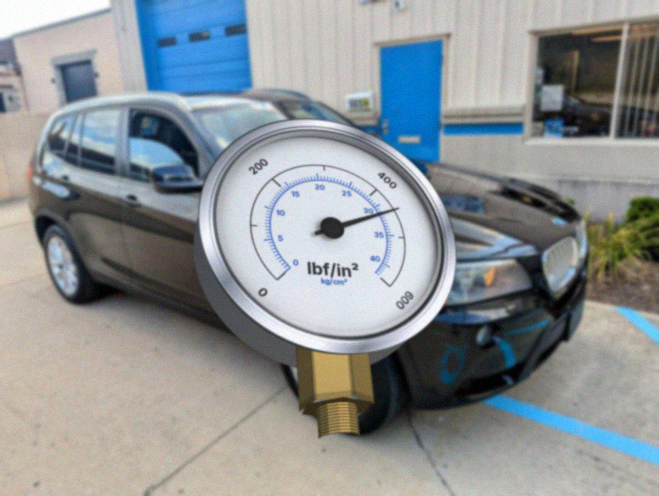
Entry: 450; psi
